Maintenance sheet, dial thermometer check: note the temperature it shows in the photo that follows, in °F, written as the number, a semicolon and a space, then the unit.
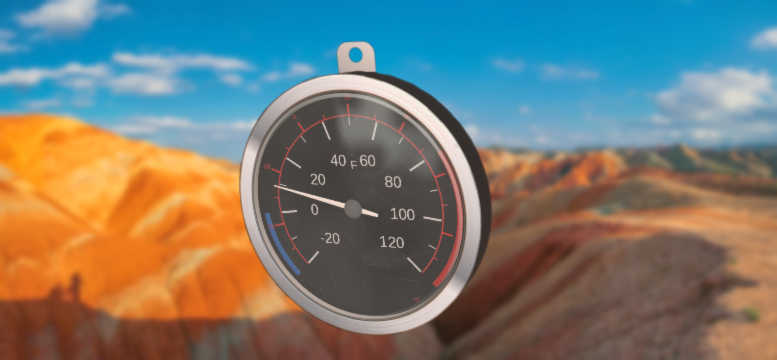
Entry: 10; °F
